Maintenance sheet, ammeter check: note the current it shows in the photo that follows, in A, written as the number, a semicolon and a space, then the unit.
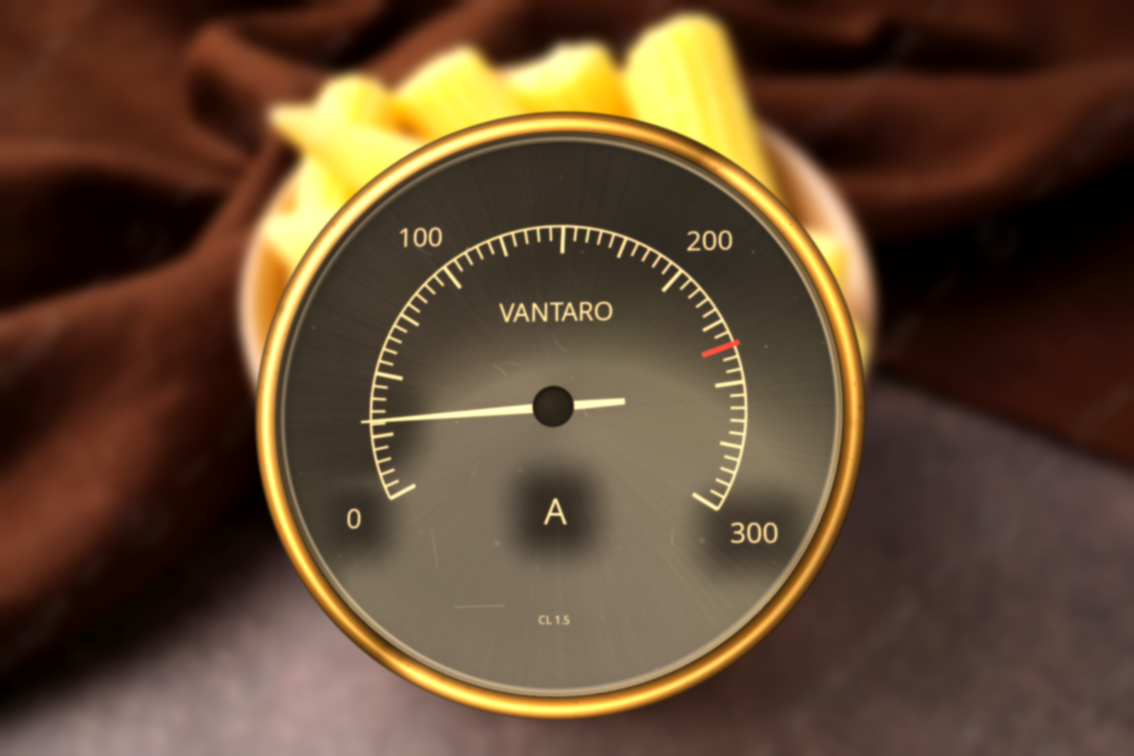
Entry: 30; A
